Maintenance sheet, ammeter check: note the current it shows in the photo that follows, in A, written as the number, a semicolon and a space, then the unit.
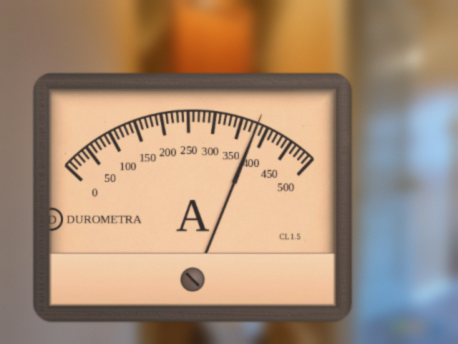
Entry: 380; A
